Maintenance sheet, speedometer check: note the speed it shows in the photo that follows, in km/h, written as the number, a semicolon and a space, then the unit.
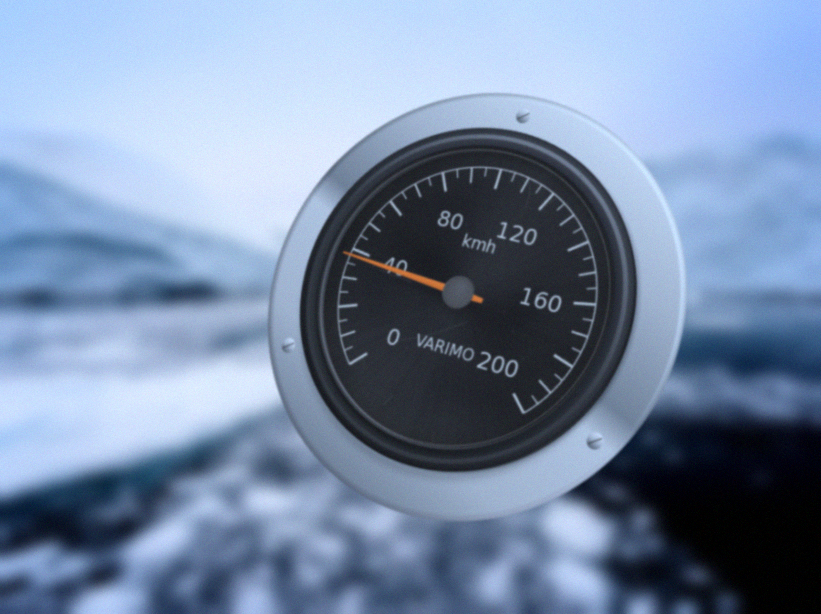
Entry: 37.5; km/h
